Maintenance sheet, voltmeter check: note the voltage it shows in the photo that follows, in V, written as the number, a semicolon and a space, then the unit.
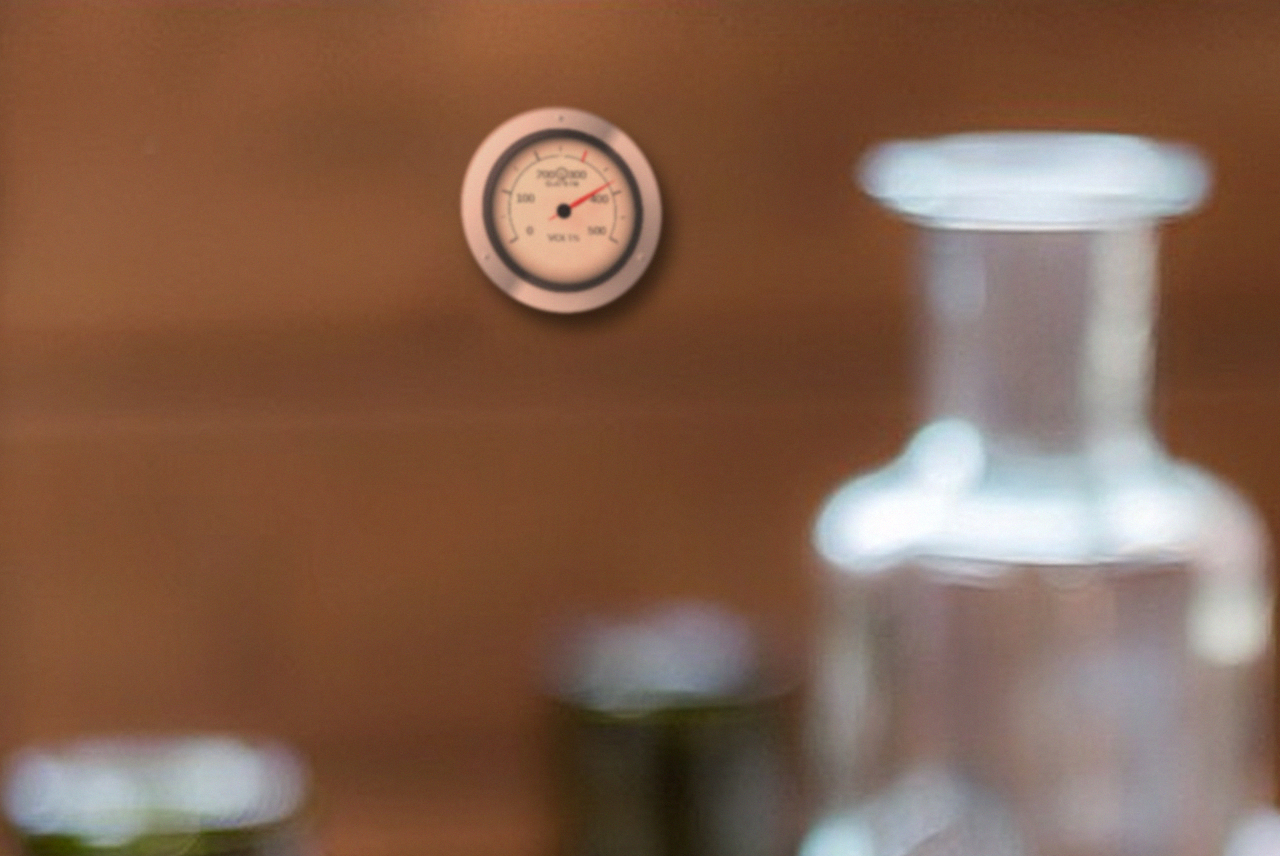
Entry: 375; V
